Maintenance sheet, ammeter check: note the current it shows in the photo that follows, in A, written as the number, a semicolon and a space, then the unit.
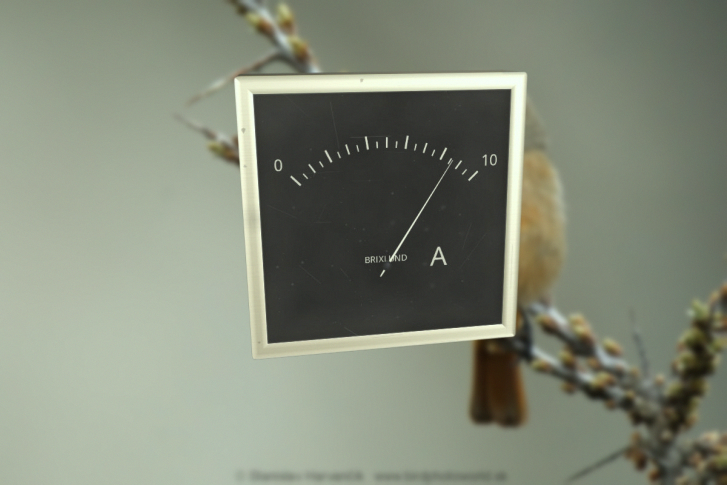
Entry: 8.5; A
